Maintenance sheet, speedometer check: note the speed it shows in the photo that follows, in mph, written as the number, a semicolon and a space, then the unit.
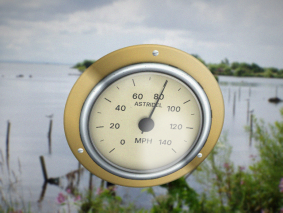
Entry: 80; mph
